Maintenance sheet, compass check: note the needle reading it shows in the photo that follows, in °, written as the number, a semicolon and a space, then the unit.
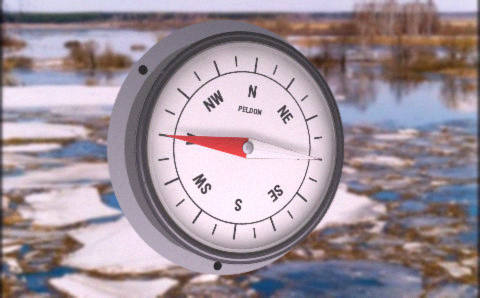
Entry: 270; °
